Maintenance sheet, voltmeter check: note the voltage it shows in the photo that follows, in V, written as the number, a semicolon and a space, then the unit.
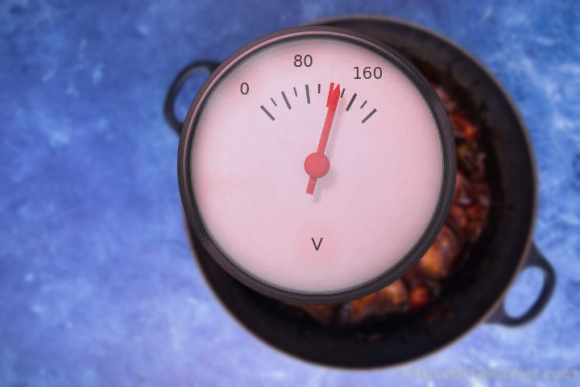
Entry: 130; V
